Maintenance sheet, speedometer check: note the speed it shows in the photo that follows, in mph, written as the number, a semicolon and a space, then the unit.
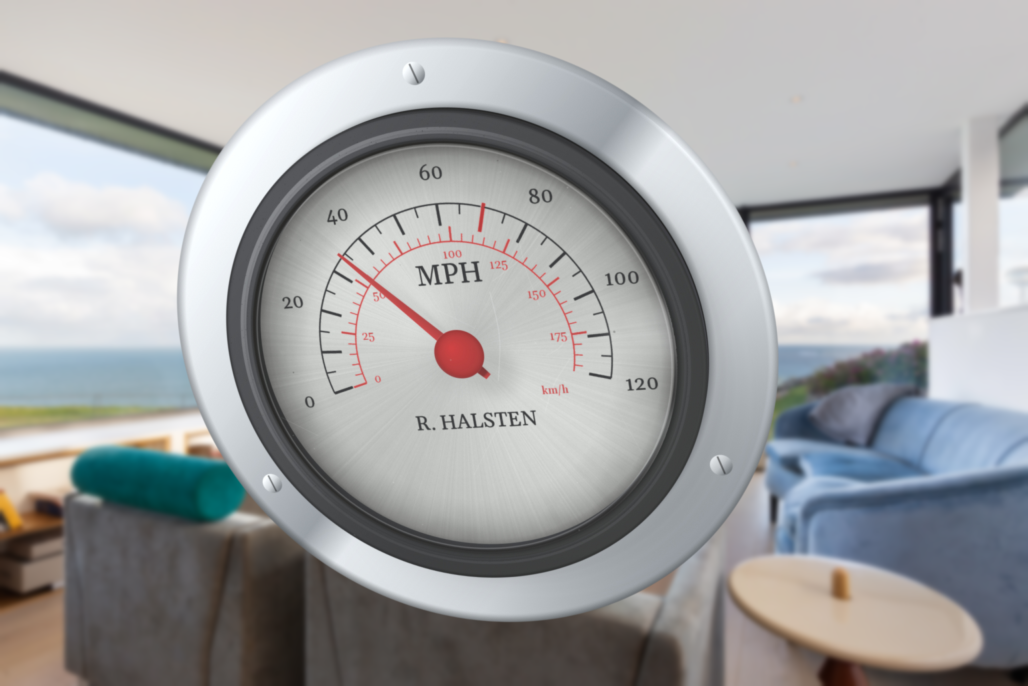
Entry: 35; mph
